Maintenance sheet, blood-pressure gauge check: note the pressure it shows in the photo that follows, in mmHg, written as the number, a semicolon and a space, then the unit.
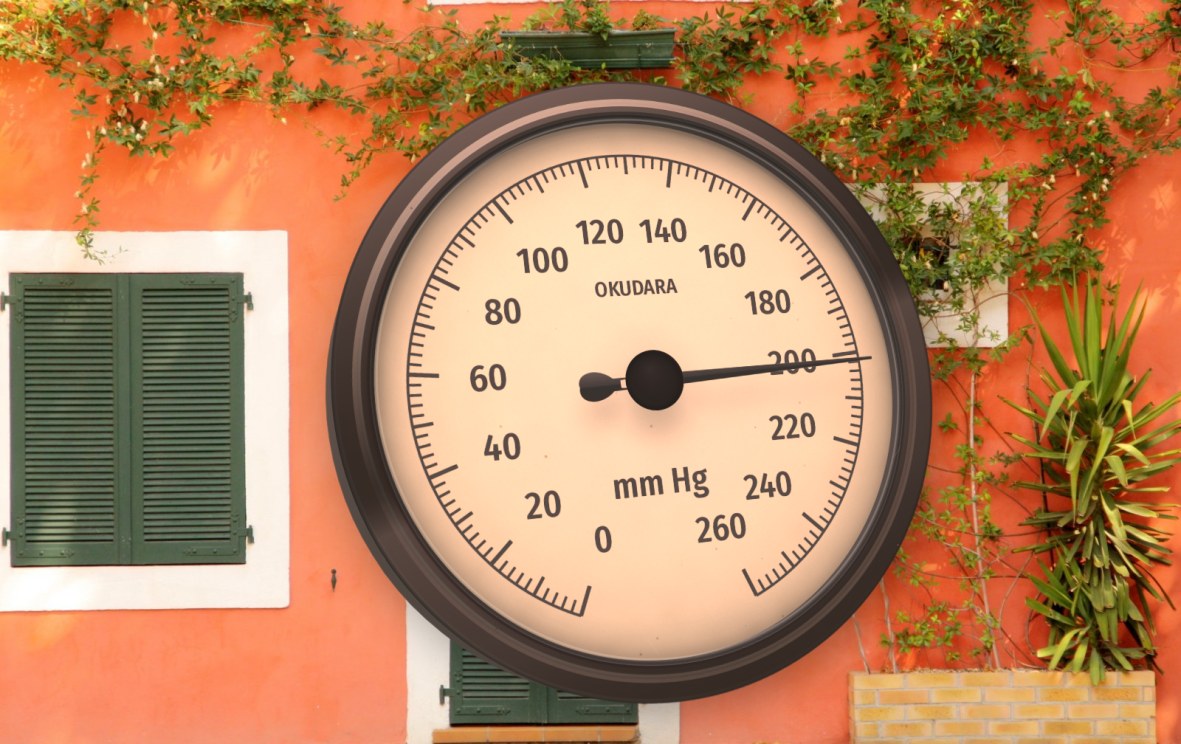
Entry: 202; mmHg
